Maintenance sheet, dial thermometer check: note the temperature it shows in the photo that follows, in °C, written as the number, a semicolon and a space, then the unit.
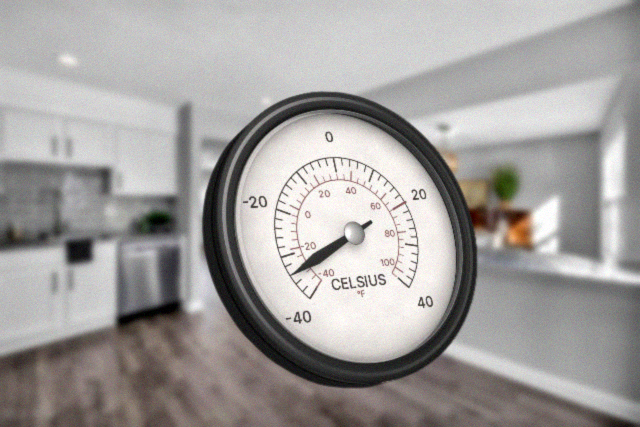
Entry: -34; °C
